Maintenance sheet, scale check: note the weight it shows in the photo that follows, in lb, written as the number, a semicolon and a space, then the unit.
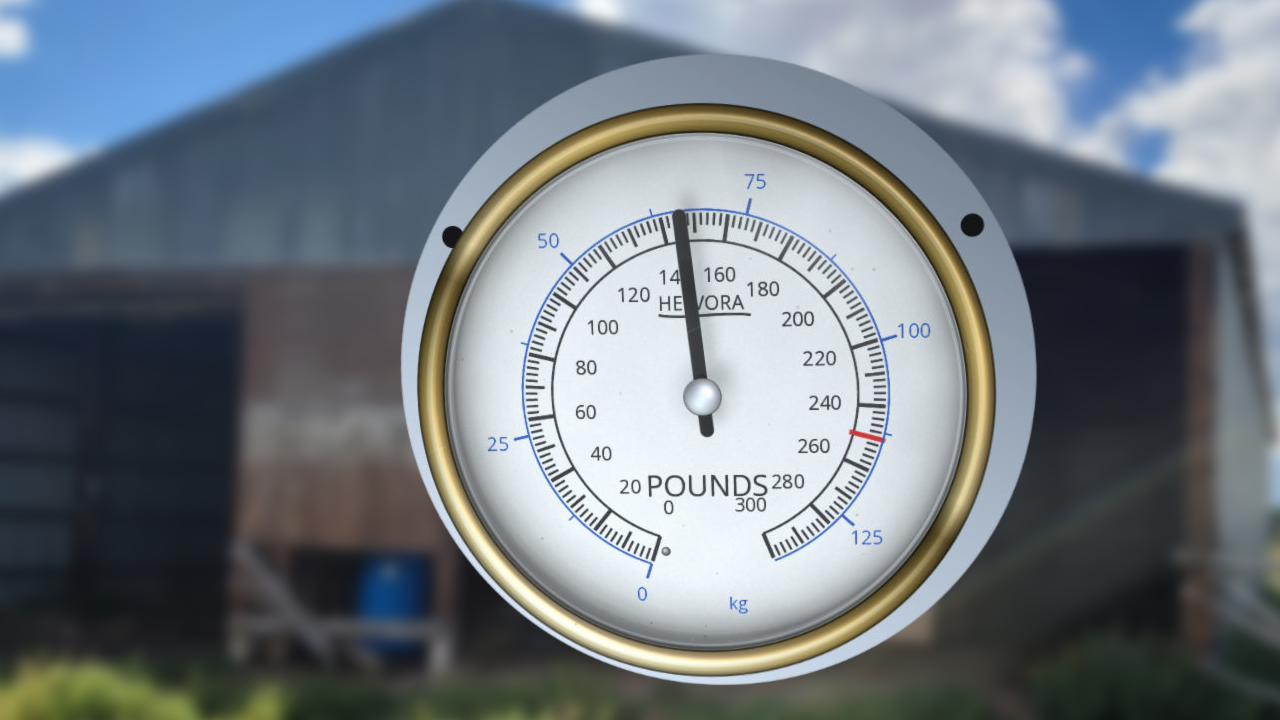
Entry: 146; lb
